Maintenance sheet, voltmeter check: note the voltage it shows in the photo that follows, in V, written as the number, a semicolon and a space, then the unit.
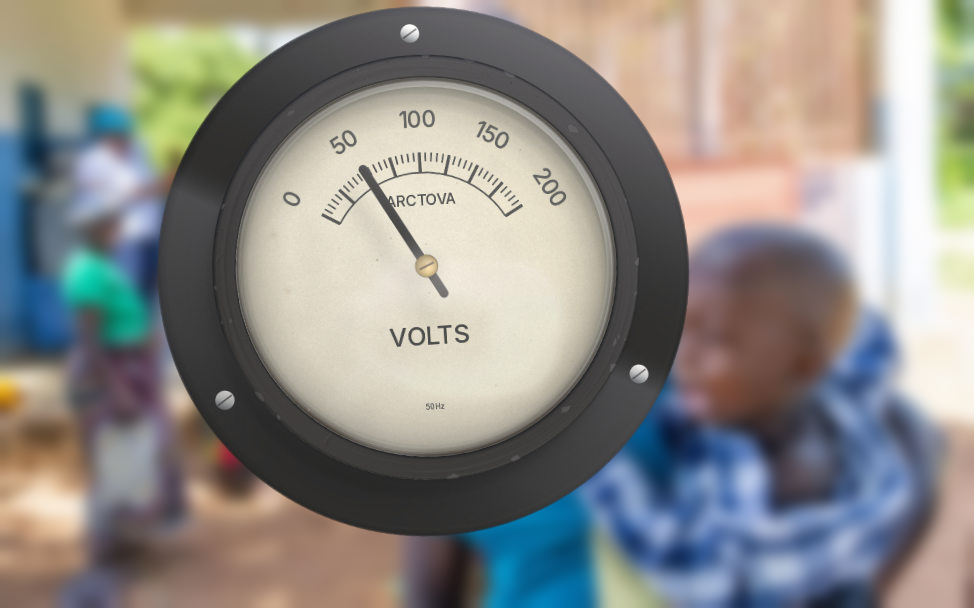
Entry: 50; V
